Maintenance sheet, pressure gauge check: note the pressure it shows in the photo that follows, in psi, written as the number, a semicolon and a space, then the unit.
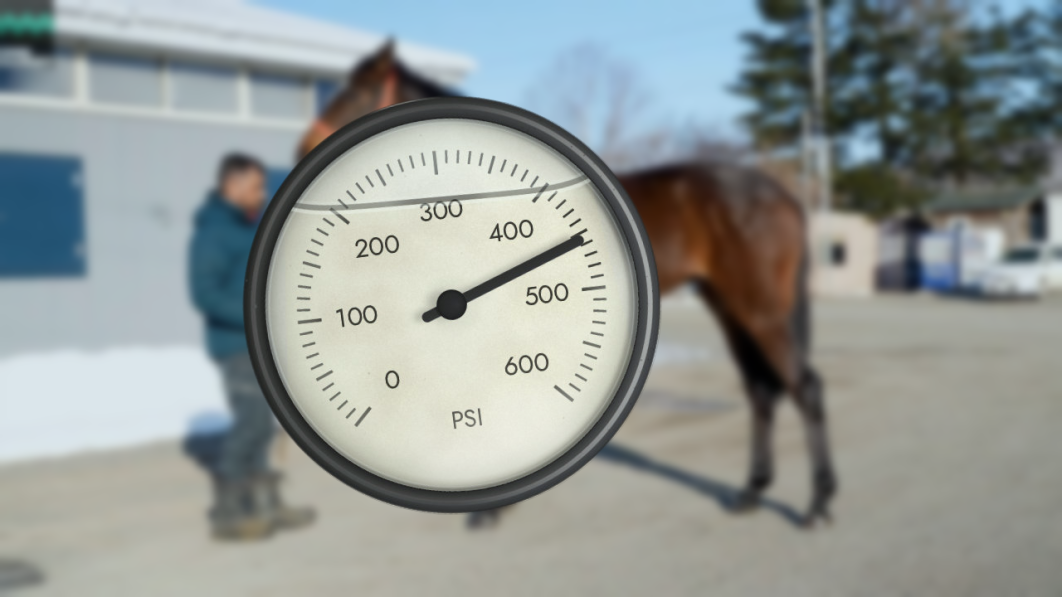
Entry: 455; psi
